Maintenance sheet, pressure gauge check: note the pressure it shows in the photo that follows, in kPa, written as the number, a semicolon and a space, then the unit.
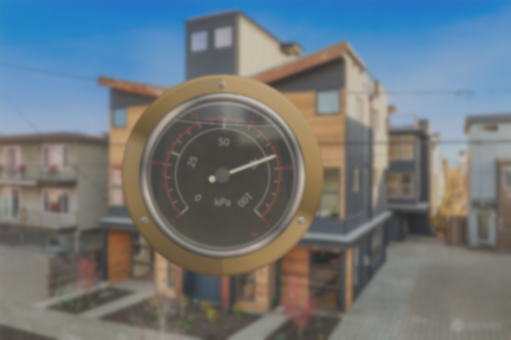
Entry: 75; kPa
